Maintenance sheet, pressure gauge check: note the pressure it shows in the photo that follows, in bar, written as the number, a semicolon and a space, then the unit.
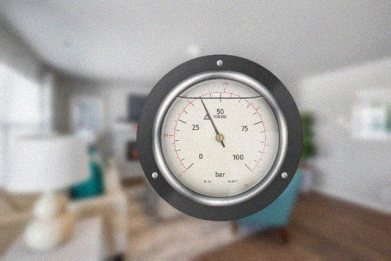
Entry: 40; bar
